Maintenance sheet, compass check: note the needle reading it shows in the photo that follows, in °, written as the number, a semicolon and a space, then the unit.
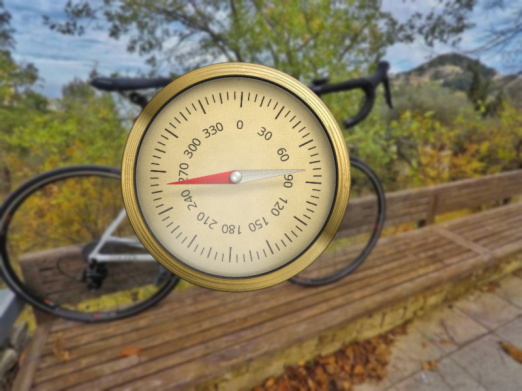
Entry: 260; °
